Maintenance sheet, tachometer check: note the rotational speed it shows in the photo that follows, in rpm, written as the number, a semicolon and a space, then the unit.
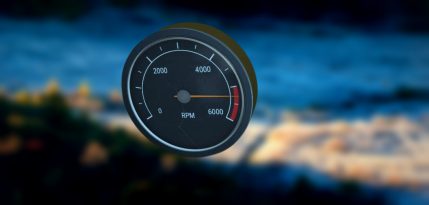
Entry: 5250; rpm
